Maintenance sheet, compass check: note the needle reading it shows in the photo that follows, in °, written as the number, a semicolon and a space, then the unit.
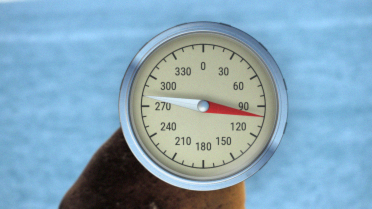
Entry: 100; °
